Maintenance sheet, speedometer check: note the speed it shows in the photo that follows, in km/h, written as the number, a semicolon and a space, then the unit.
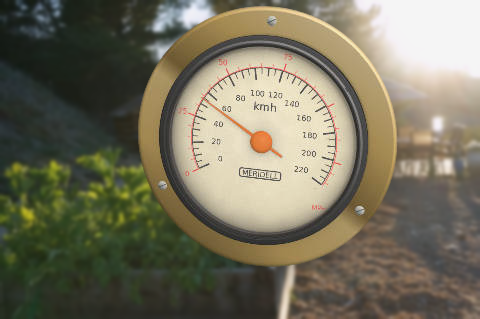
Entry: 55; km/h
